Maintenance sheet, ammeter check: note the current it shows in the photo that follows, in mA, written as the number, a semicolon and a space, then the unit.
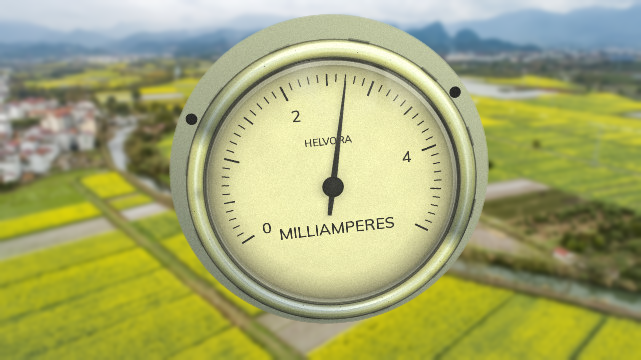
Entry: 2.7; mA
